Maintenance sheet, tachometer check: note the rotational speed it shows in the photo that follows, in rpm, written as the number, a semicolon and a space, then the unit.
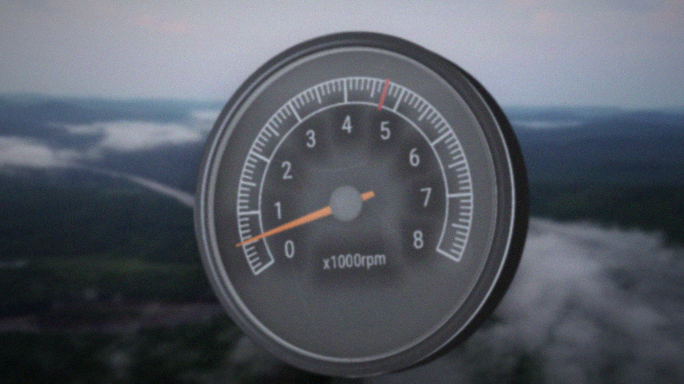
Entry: 500; rpm
